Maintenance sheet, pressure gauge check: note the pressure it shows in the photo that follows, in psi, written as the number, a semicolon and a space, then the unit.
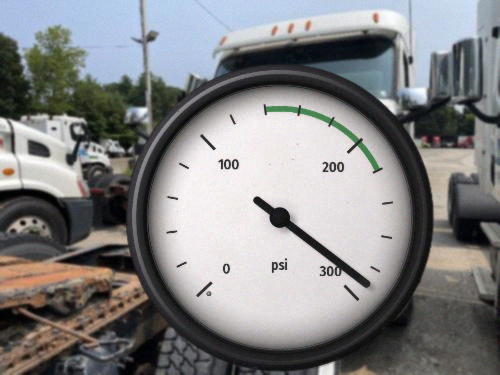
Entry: 290; psi
